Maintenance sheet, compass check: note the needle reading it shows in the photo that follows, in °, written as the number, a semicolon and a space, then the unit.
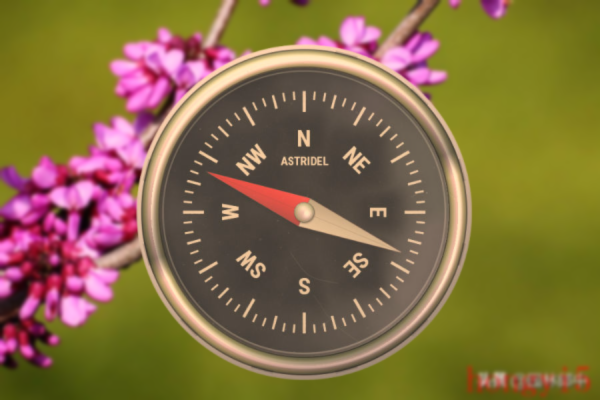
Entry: 292.5; °
